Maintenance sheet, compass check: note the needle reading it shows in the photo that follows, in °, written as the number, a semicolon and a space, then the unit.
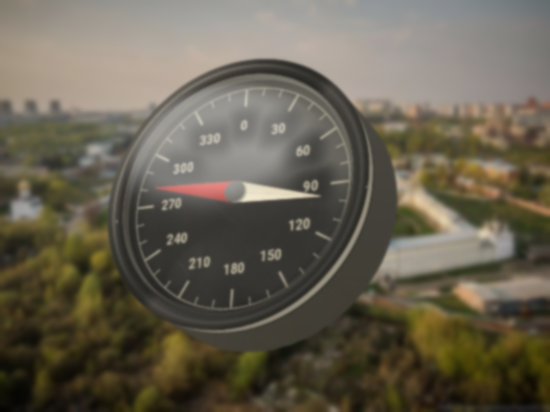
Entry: 280; °
